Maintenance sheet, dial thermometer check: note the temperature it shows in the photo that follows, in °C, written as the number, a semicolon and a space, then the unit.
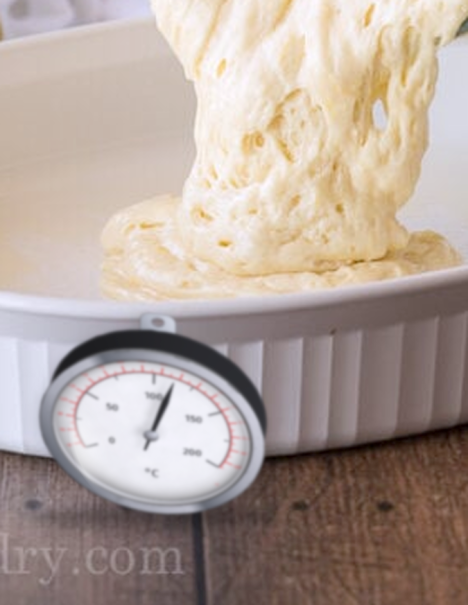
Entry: 112.5; °C
